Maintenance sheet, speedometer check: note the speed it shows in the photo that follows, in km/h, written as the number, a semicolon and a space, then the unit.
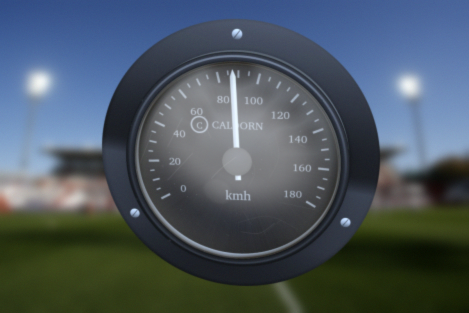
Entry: 87.5; km/h
